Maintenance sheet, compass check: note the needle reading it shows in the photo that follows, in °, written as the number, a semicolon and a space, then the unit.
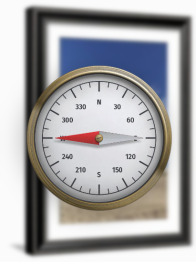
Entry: 270; °
